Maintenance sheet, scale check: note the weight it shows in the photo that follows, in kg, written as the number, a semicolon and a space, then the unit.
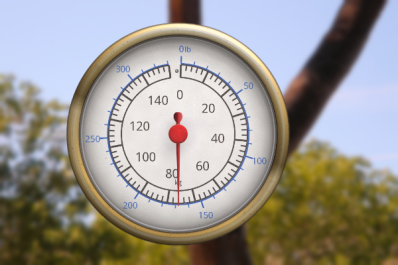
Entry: 76; kg
